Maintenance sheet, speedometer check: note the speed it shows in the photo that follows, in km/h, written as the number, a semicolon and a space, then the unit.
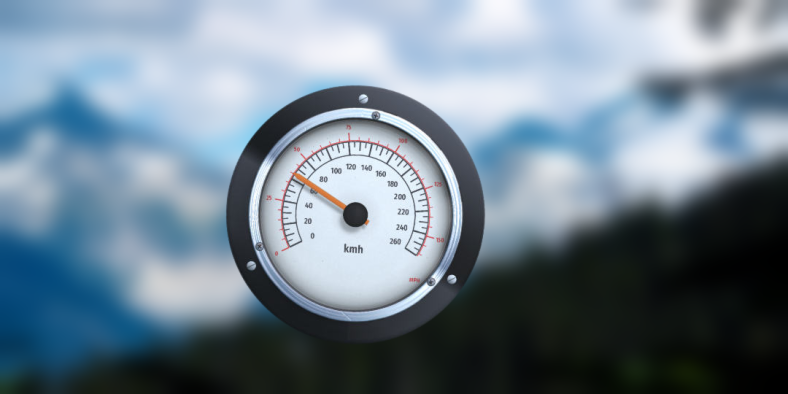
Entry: 65; km/h
